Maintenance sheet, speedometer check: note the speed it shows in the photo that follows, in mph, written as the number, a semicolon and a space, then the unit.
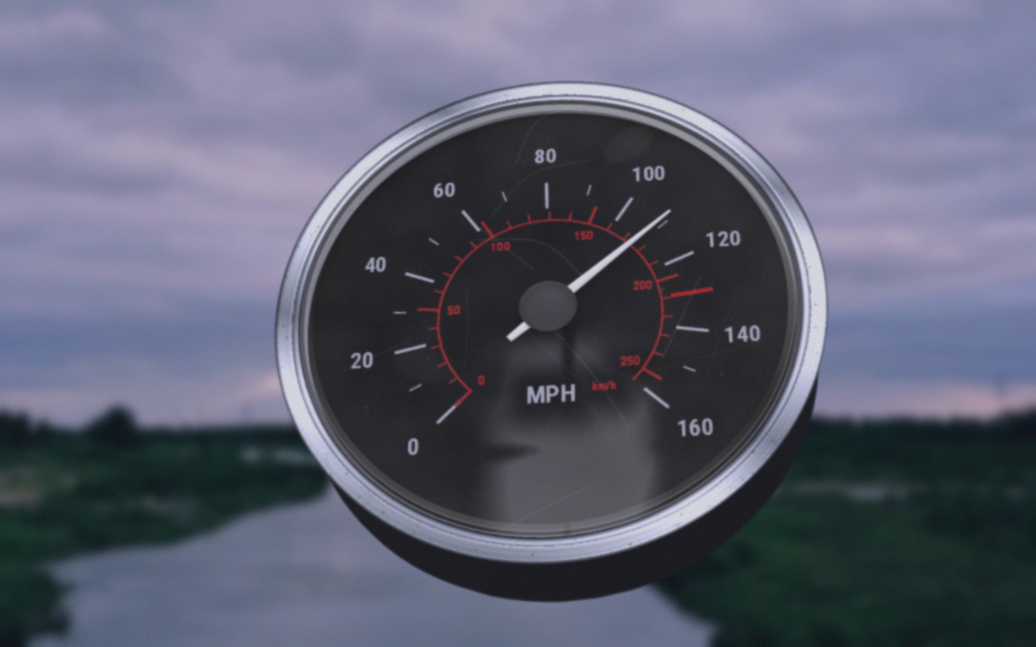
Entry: 110; mph
